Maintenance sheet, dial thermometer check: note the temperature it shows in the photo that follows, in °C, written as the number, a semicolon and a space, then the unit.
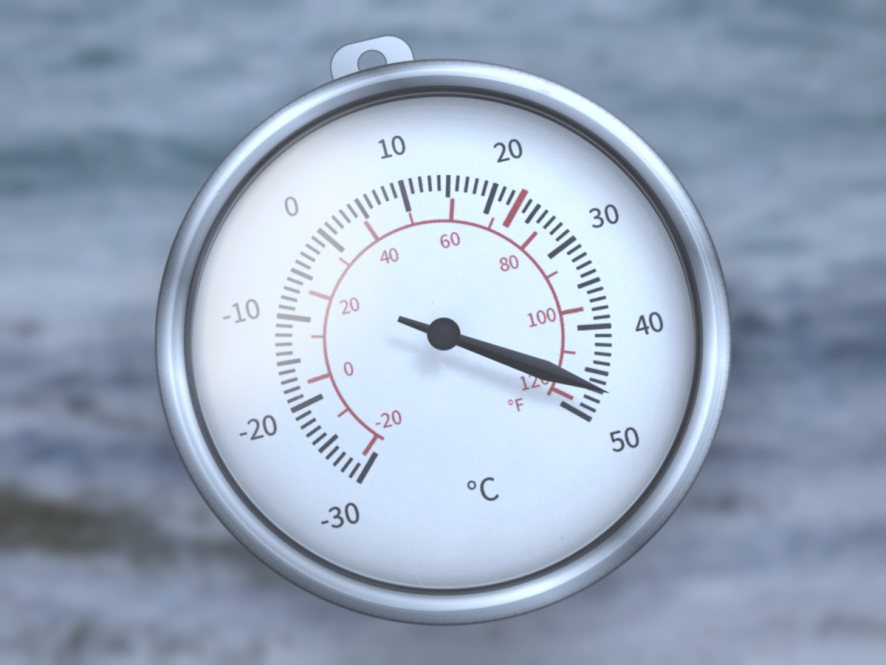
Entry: 47; °C
